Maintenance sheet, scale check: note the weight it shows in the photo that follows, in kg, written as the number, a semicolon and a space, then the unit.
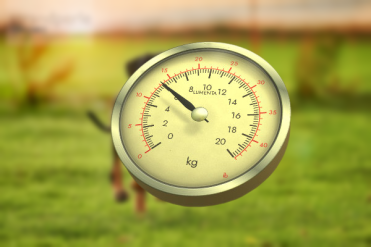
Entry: 6; kg
